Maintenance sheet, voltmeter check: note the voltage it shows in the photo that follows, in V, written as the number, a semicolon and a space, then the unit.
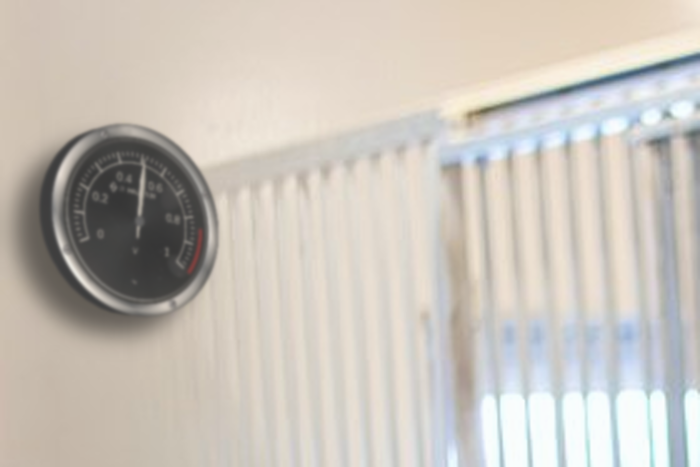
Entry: 0.5; V
